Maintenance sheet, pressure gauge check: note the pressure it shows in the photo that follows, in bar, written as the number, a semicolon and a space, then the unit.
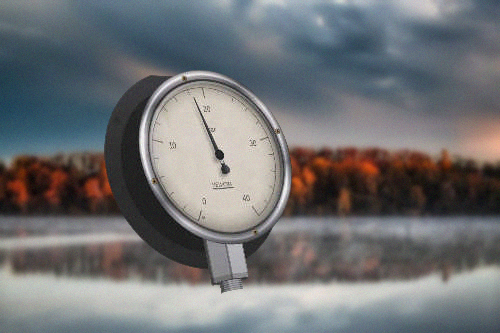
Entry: 18; bar
